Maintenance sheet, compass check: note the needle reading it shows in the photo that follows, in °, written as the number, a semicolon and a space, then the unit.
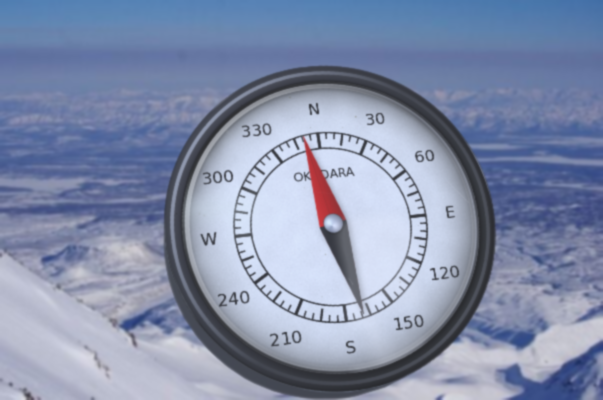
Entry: 350; °
